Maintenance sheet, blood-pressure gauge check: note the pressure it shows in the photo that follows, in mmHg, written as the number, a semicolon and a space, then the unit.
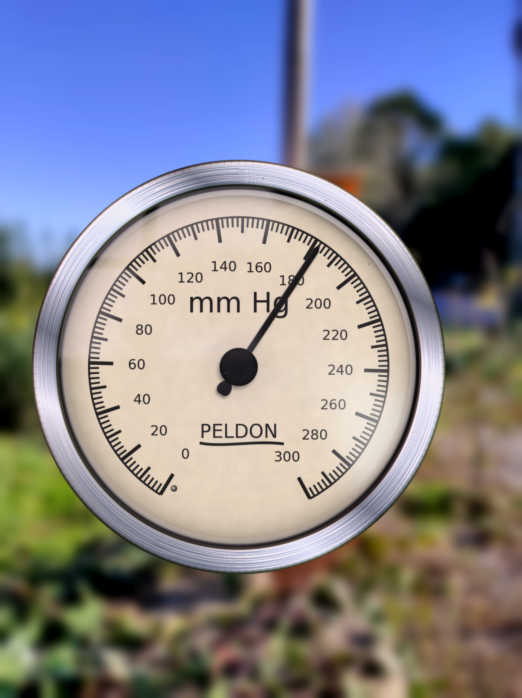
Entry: 182; mmHg
